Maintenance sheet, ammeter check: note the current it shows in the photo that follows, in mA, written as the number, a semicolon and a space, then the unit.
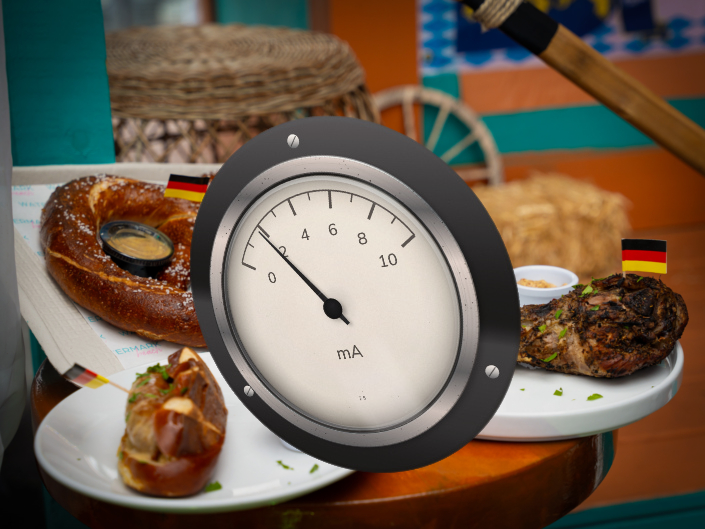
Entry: 2; mA
